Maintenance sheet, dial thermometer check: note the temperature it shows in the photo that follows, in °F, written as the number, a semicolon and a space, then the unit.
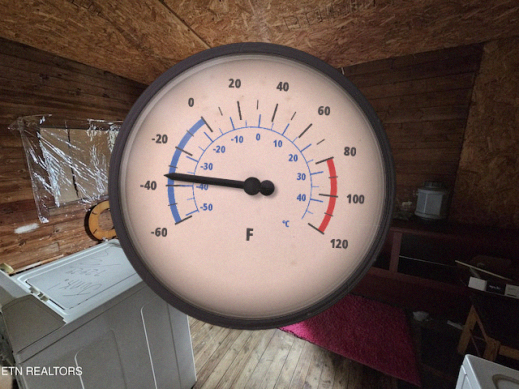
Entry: -35; °F
